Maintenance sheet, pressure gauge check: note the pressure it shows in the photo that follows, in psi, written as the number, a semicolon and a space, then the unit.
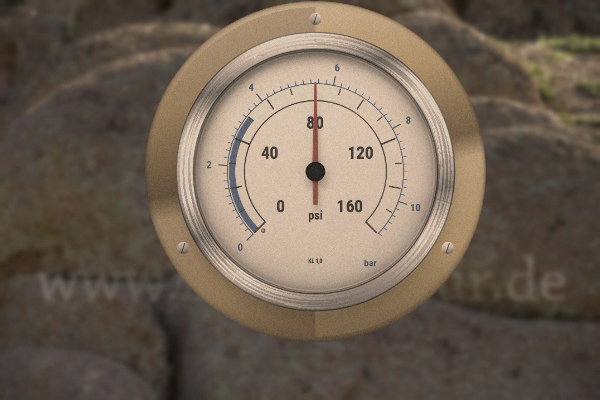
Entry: 80; psi
